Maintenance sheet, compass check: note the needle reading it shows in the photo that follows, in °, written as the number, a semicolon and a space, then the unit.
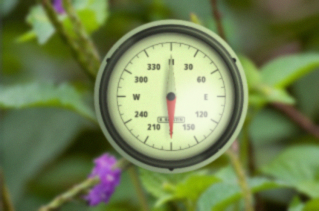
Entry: 180; °
